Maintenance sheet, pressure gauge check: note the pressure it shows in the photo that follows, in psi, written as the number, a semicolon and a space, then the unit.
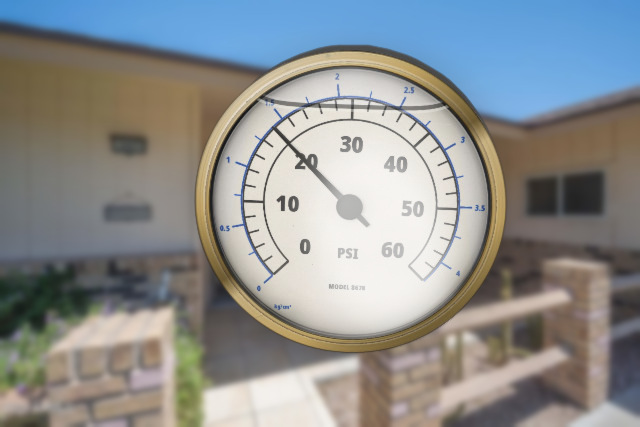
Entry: 20; psi
